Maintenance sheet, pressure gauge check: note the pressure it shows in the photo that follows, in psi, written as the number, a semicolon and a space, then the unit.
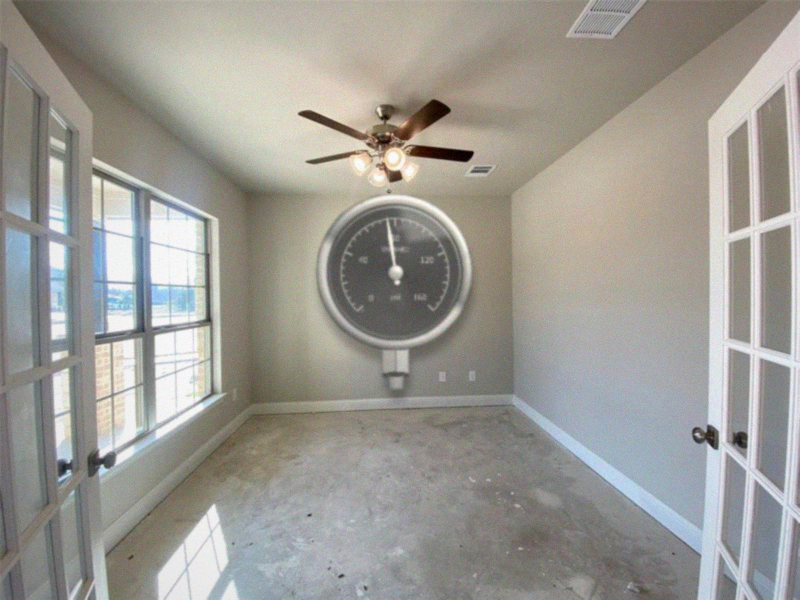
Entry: 75; psi
